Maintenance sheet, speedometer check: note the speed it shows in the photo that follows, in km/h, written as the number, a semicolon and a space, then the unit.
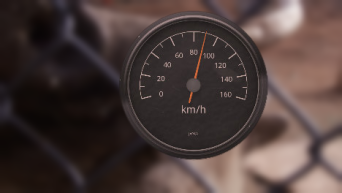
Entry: 90; km/h
